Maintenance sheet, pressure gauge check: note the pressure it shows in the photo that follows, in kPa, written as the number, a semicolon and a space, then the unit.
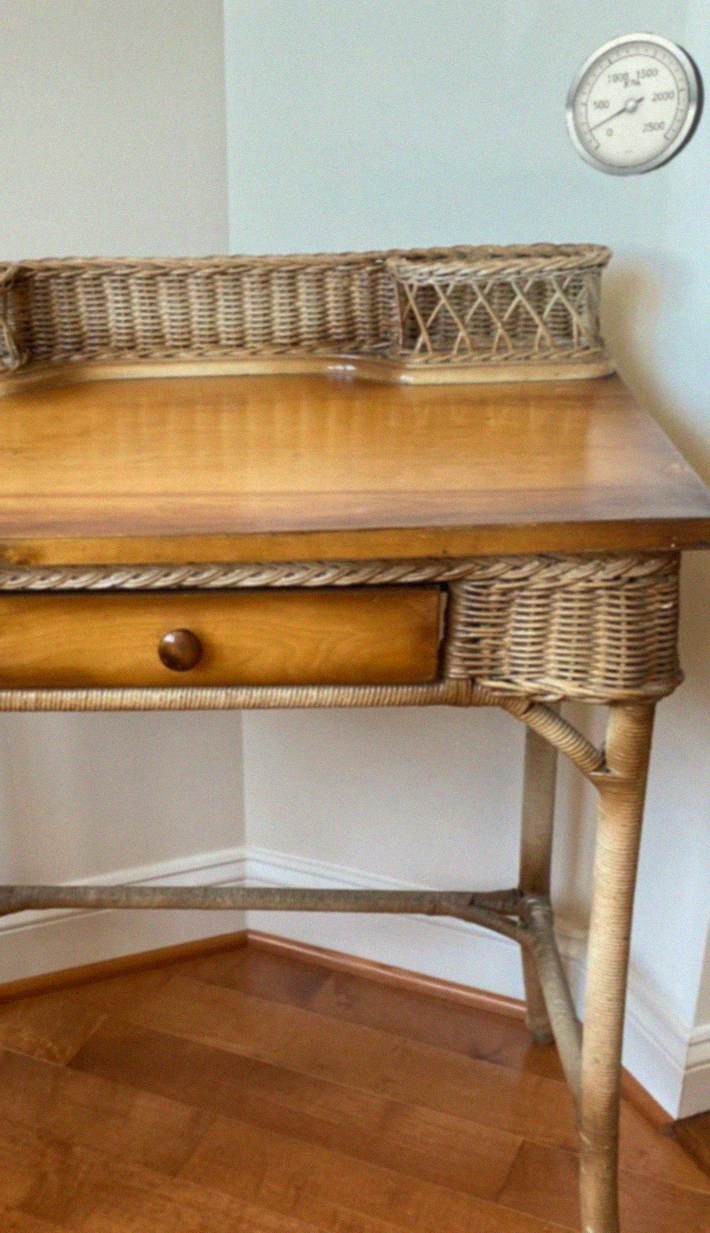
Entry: 200; kPa
